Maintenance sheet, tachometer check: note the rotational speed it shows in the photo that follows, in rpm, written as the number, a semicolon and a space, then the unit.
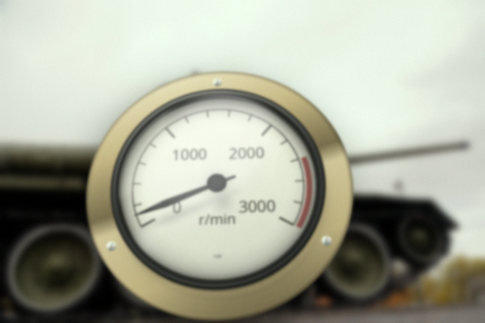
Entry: 100; rpm
